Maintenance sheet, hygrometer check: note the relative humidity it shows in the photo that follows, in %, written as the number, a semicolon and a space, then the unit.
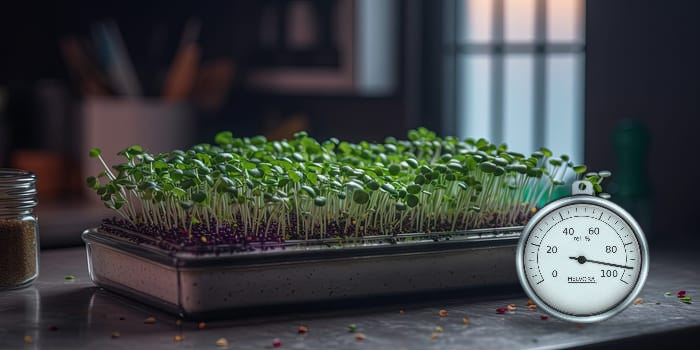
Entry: 92; %
